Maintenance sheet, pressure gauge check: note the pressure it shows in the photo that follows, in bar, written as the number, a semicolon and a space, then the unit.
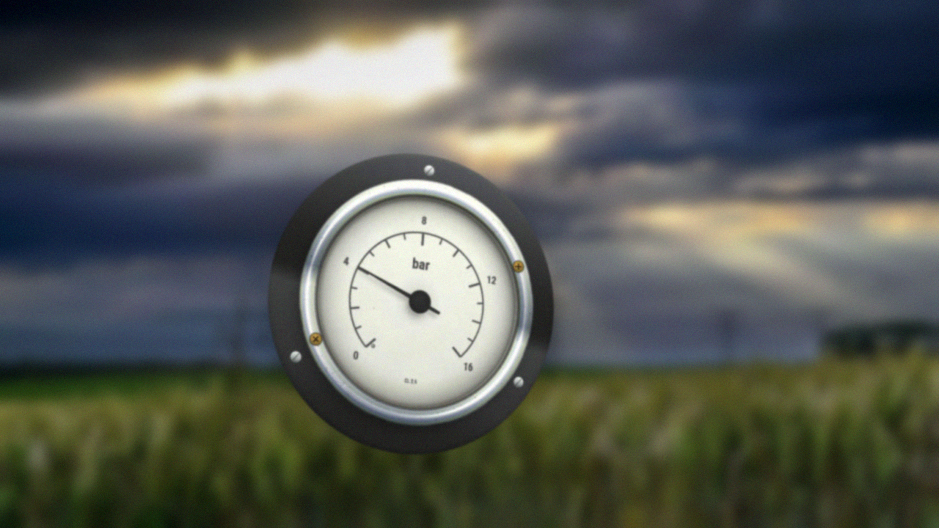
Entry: 4; bar
